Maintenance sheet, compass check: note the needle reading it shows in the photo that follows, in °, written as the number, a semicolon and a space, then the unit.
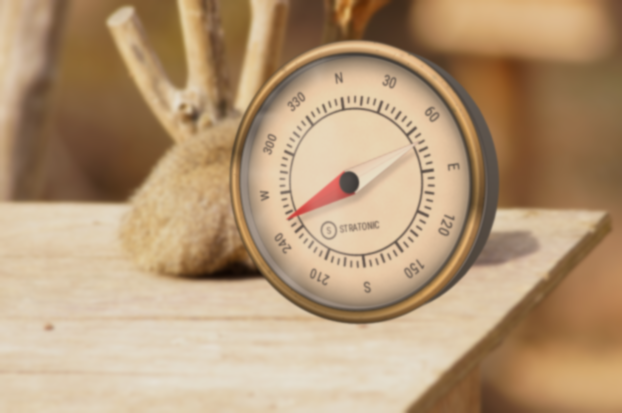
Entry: 250; °
